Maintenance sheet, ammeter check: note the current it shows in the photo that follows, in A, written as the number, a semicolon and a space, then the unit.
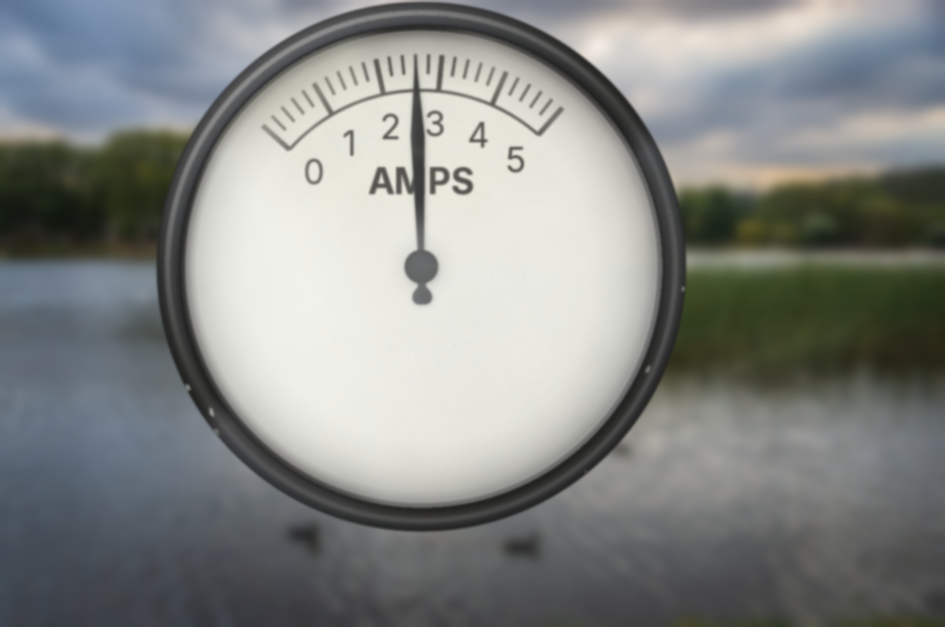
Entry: 2.6; A
